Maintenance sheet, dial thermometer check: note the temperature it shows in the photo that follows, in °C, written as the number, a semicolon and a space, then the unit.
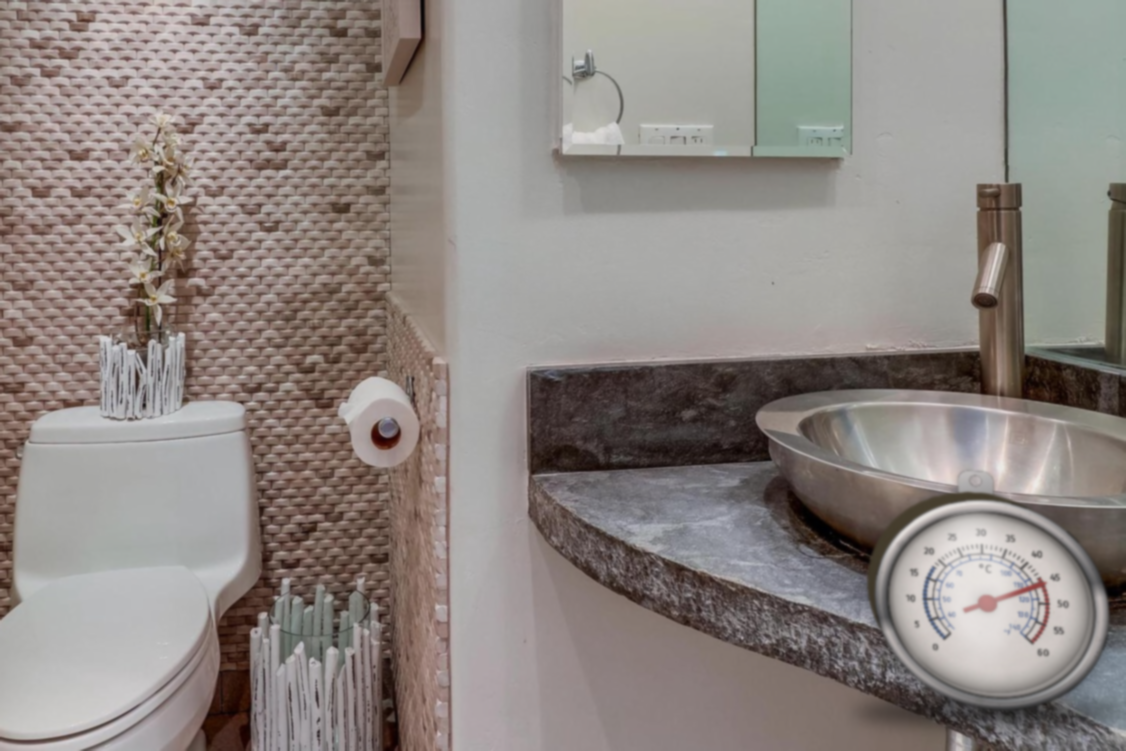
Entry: 45; °C
